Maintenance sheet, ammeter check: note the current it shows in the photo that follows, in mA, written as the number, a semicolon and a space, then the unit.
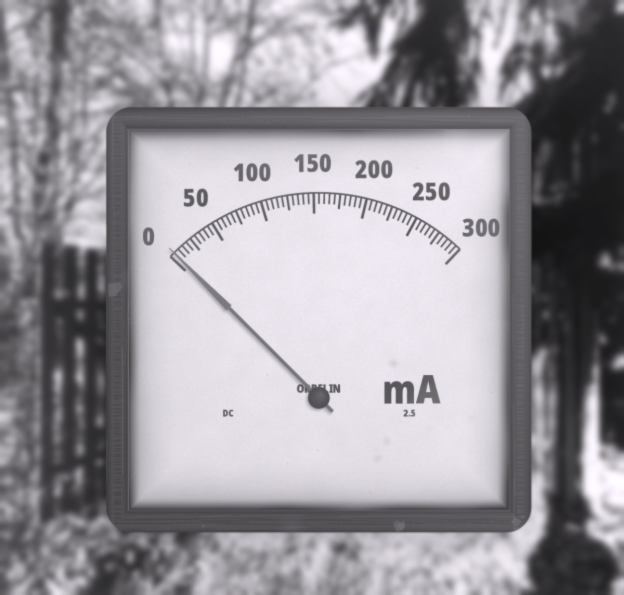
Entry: 5; mA
